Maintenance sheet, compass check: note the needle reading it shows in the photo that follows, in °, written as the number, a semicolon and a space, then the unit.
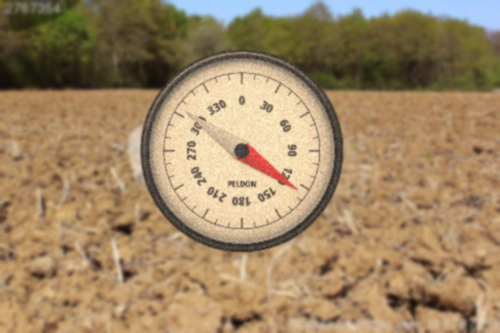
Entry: 125; °
